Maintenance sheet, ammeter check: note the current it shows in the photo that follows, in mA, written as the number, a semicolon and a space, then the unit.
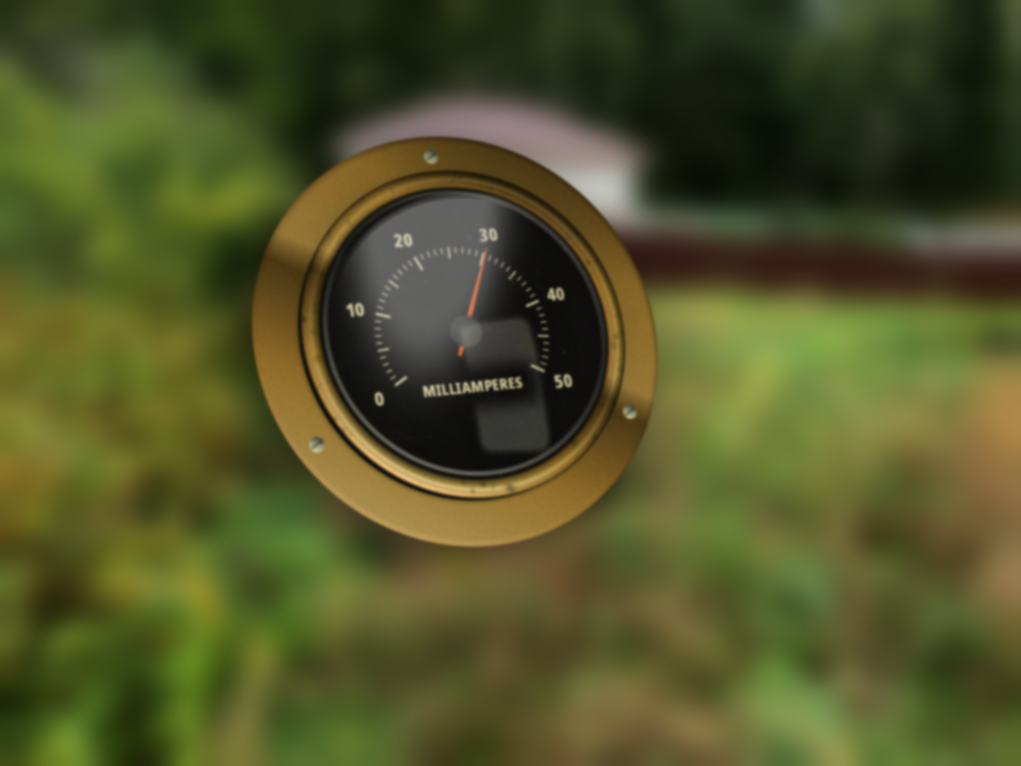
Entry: 30; mA
